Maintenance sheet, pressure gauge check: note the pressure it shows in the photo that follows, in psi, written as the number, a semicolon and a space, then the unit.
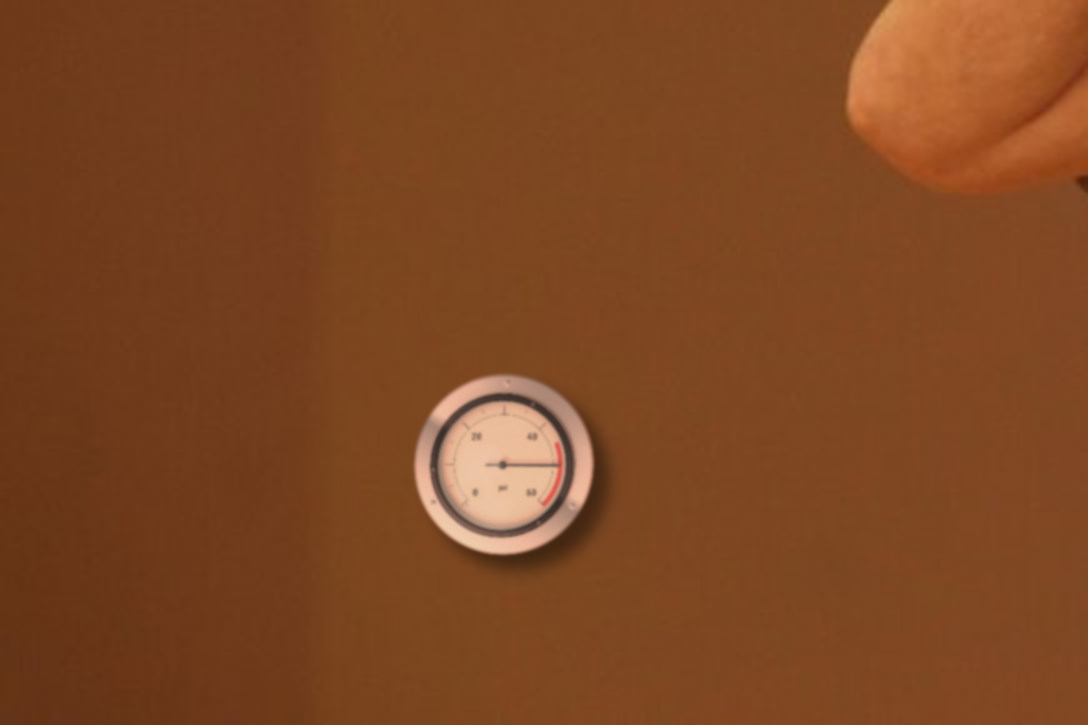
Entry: 50; psi
